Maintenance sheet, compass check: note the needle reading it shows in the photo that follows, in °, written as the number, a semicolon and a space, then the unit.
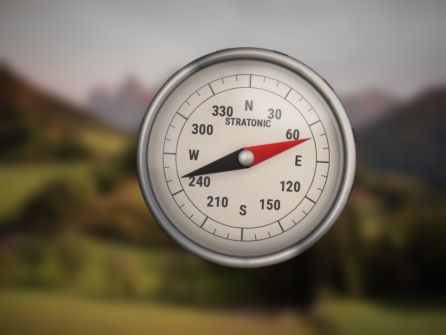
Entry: 70; °
